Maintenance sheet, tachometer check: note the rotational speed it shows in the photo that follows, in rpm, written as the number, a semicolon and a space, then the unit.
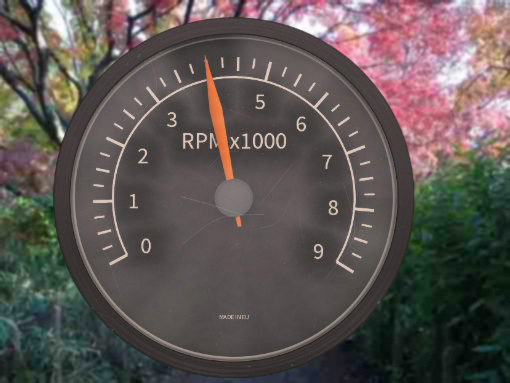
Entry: 4000; rpm
